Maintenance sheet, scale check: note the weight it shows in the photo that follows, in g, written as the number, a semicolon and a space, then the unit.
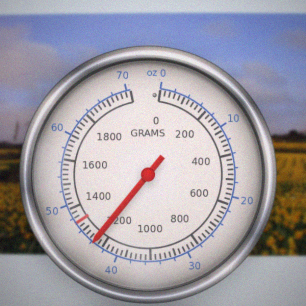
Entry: 1240; g
